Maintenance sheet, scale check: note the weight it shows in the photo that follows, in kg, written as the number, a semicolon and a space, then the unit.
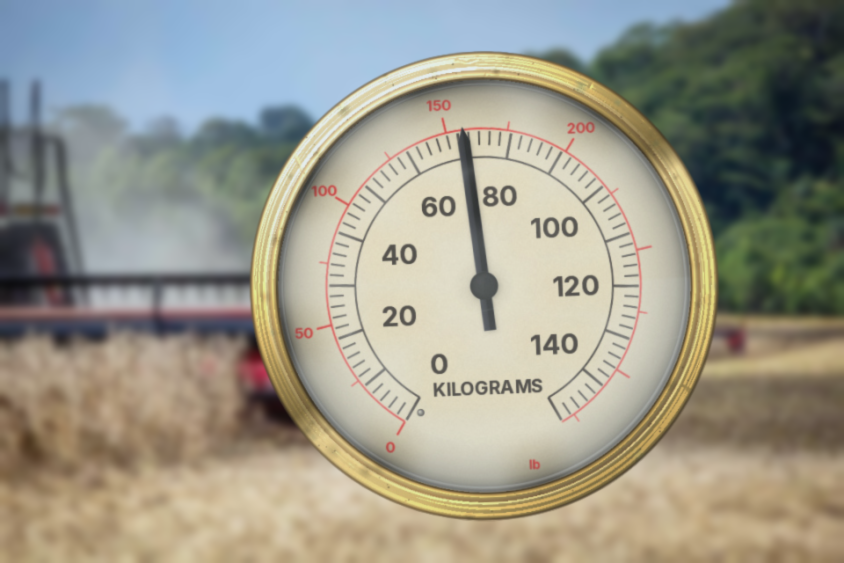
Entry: 71; kg
